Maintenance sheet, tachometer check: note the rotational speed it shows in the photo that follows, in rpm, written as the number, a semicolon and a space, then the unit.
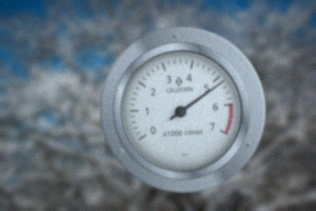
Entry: 5200; rpm
